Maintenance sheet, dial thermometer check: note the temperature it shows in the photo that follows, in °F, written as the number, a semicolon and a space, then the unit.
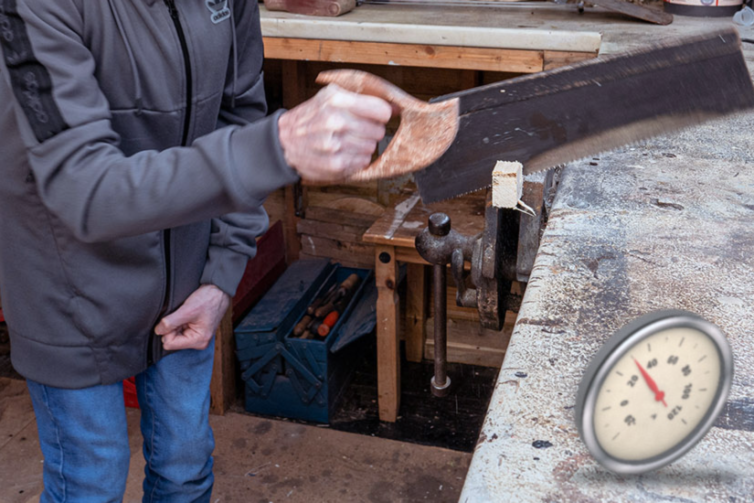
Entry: 30; °F
